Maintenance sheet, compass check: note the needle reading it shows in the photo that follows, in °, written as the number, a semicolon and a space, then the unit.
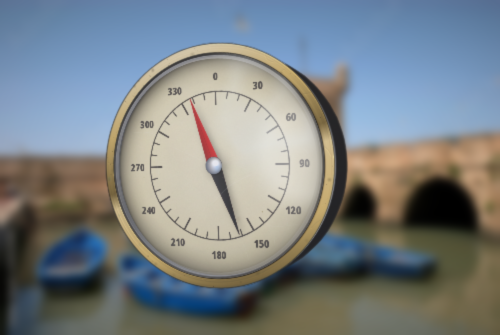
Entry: 340; °
